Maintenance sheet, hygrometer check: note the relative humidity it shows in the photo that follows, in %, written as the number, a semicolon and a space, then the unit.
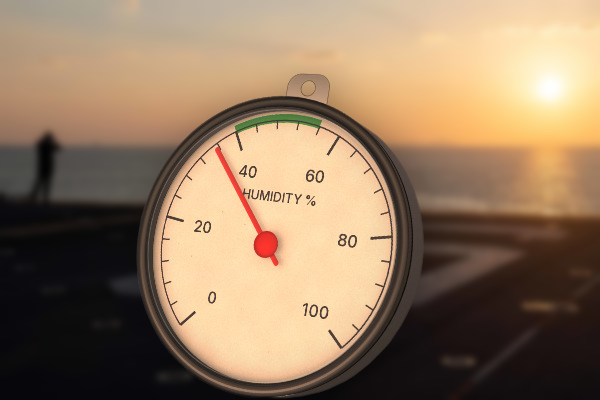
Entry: 36; %
